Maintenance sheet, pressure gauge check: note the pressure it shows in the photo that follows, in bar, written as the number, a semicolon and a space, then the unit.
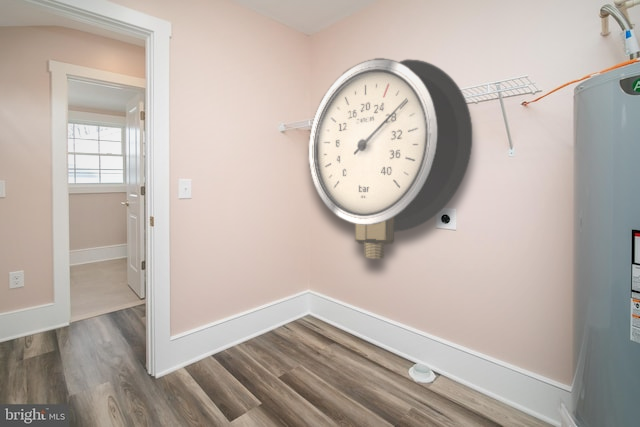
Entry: 28; bar
